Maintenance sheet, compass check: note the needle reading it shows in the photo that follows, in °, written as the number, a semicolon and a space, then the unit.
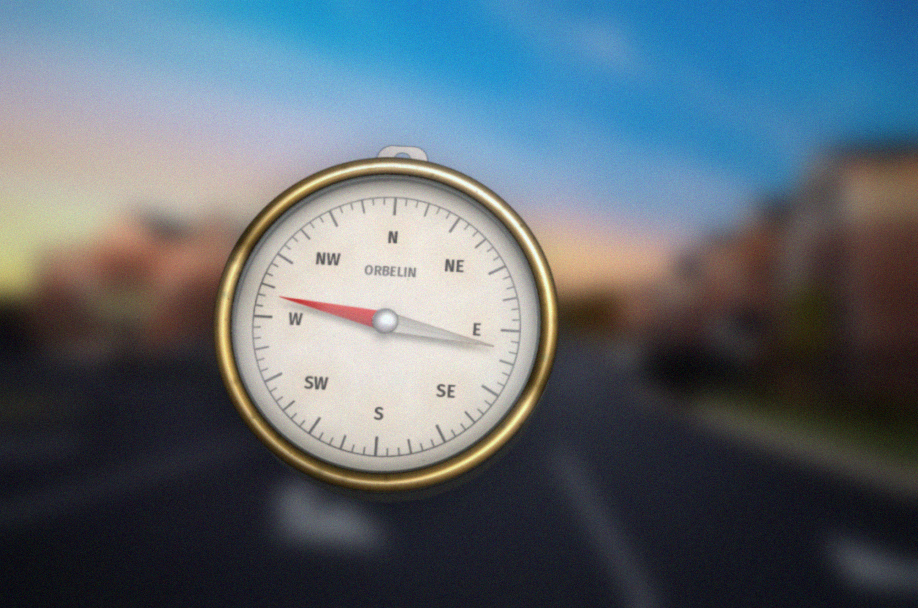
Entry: 280; °
